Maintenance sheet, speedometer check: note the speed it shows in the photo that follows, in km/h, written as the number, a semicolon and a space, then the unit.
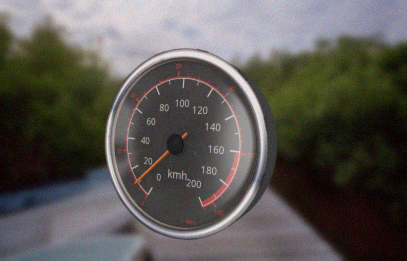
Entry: 10; km/h
